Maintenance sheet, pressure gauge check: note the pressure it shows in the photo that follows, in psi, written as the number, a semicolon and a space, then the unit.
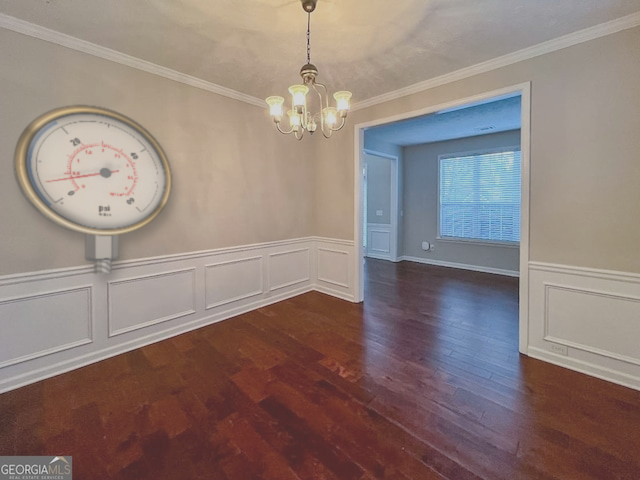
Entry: 5; psi
